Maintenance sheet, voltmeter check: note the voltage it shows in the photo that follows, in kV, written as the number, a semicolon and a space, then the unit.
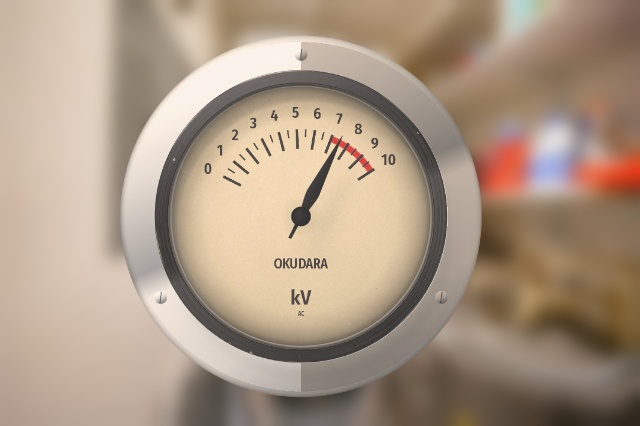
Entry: 7.5; kV
